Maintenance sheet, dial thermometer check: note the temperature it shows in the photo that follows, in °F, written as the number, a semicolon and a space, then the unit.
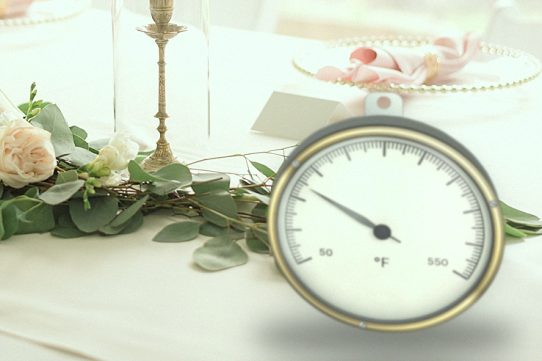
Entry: 175; °F
